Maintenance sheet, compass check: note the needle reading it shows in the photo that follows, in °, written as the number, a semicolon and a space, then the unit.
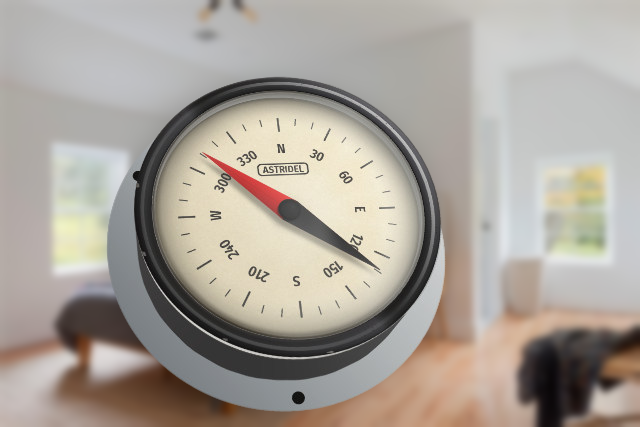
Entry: 310; °
